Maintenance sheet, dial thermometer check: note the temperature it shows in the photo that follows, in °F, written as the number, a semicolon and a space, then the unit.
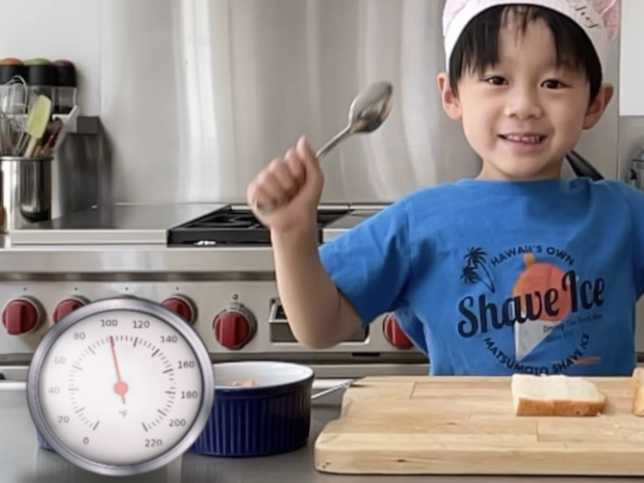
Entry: 100; °F
